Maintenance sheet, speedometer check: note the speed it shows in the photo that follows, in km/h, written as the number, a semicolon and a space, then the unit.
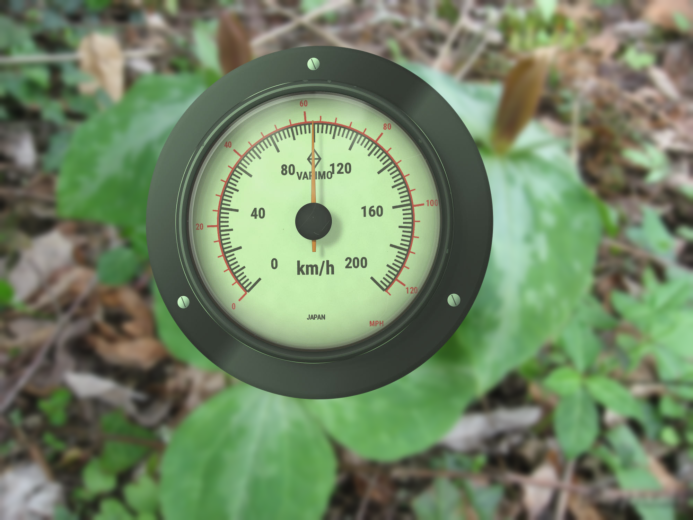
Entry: 100; km/h
